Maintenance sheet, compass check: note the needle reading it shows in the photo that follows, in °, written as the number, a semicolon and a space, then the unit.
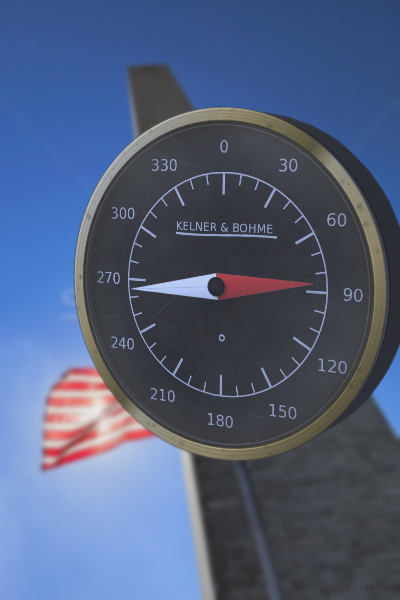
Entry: 85; °
